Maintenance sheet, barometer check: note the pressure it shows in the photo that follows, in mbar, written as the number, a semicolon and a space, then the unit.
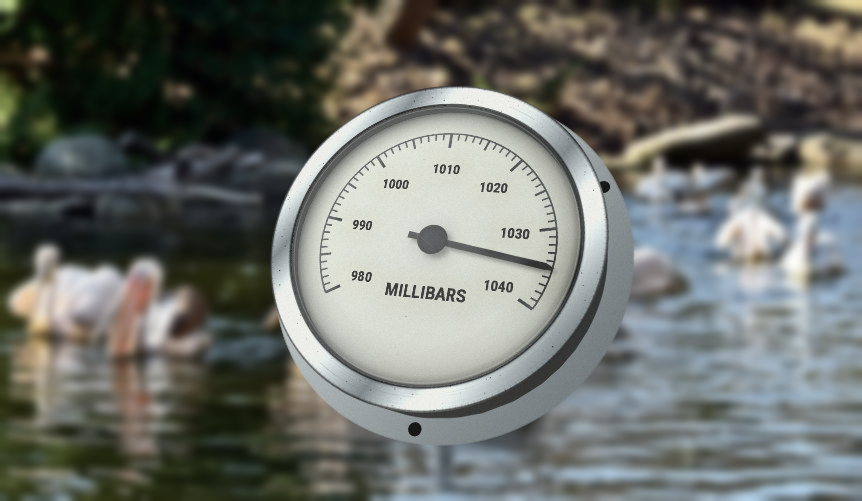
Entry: 1035; mbar
